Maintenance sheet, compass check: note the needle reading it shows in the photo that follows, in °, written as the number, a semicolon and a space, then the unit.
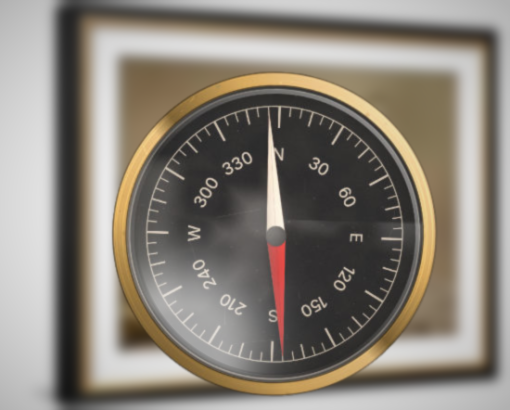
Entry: 175; °
